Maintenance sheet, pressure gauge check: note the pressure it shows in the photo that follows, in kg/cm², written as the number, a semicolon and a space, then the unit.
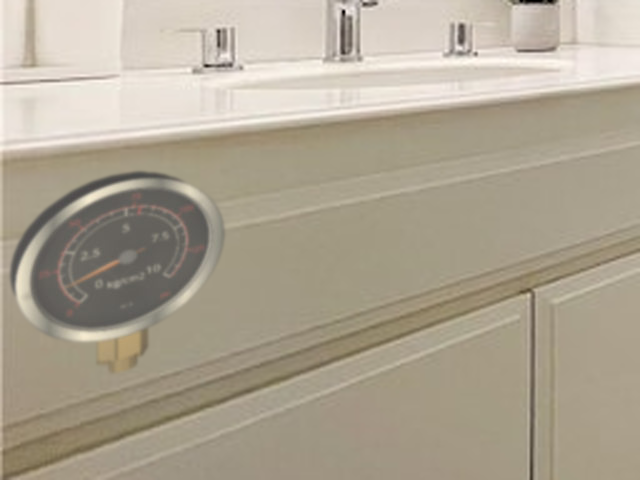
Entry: 1; kg/cm²
